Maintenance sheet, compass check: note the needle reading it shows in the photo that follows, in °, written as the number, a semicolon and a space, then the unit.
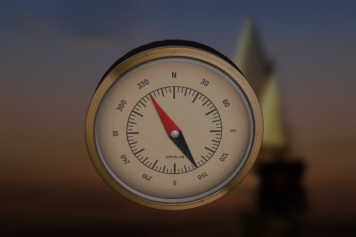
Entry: 330; °
